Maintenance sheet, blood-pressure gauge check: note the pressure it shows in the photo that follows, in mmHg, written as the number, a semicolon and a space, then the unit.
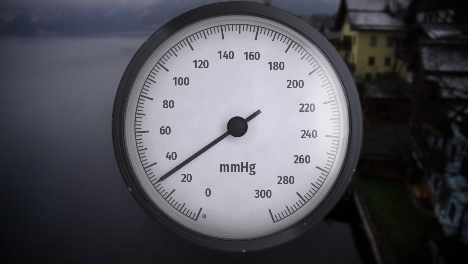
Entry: 30; mmHg
